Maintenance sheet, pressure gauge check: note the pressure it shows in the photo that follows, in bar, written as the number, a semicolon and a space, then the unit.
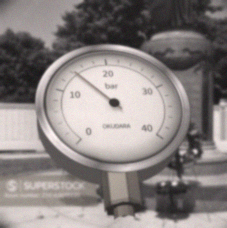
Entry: 14; bar
